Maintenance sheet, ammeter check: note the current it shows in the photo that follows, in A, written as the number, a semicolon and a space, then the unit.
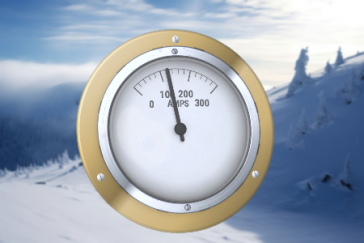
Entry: 120; A
